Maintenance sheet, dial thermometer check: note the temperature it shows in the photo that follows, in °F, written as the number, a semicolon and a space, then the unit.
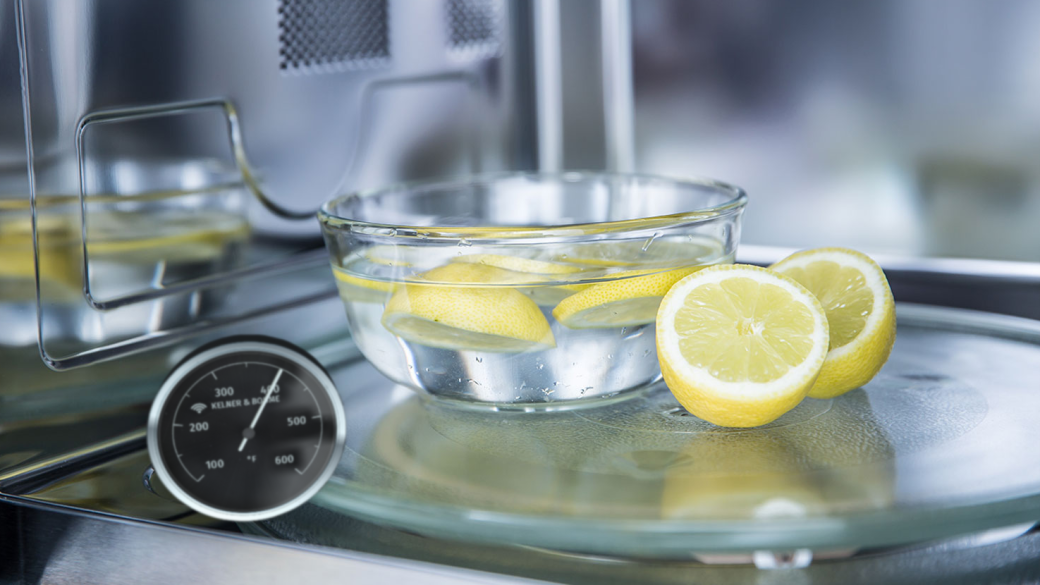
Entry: 400; °F
